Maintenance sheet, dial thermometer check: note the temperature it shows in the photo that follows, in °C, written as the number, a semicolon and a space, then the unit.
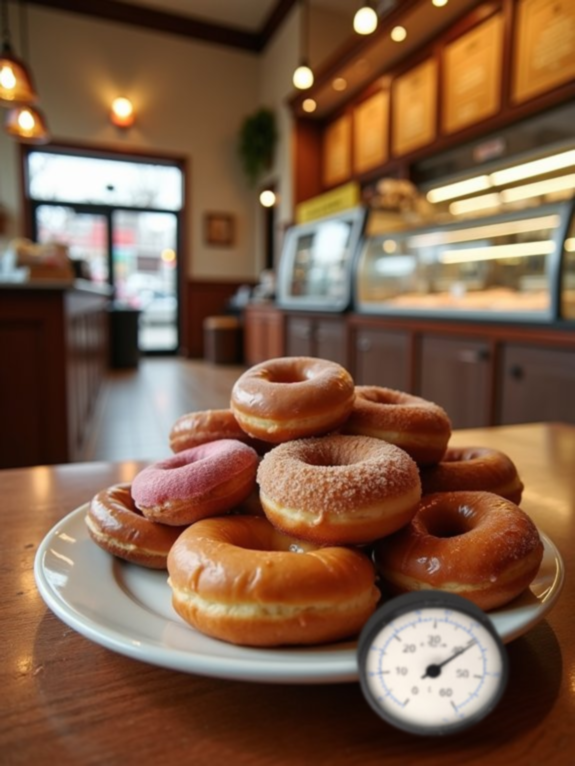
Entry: 40; °C
